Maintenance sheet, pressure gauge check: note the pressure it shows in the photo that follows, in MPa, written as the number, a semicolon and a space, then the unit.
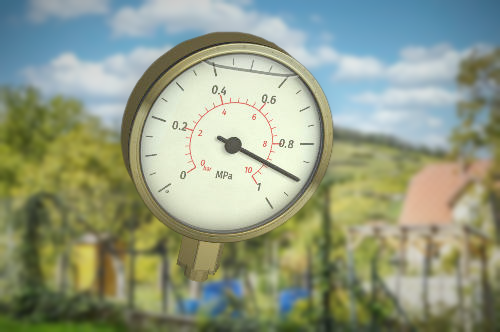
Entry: 0.9; MPa
